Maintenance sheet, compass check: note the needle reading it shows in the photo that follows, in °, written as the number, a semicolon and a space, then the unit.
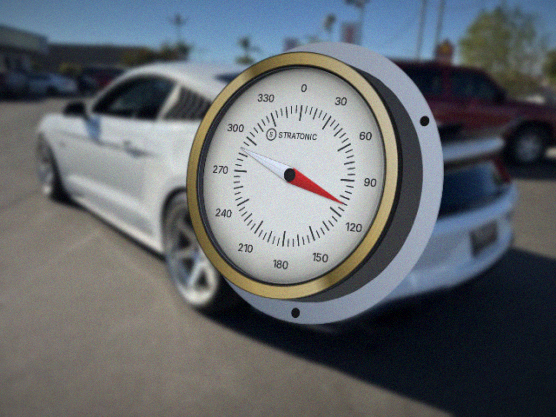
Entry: 110; °
